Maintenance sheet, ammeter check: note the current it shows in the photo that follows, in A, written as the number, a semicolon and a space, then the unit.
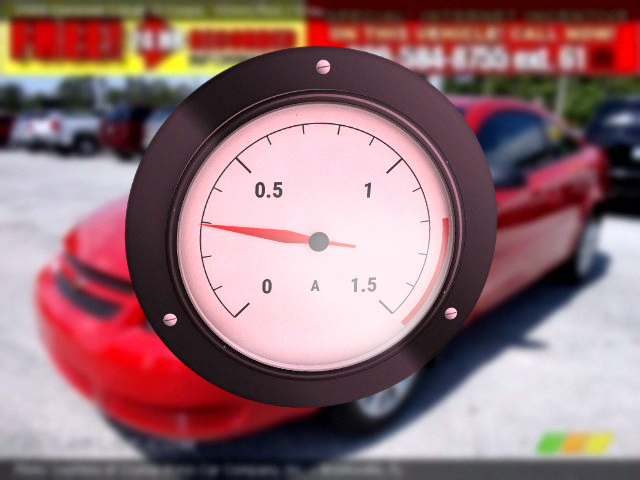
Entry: 0.3; A
